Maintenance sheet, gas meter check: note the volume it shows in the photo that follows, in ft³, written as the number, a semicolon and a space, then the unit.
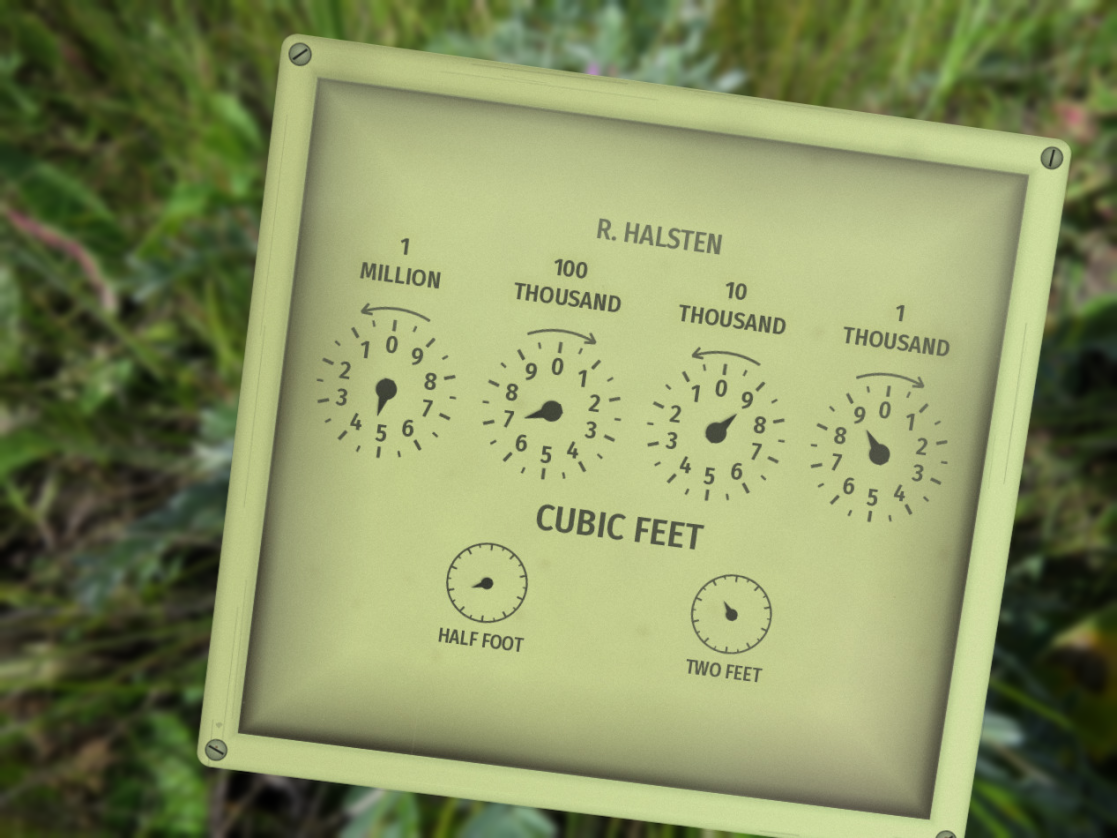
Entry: 468900; ft³
